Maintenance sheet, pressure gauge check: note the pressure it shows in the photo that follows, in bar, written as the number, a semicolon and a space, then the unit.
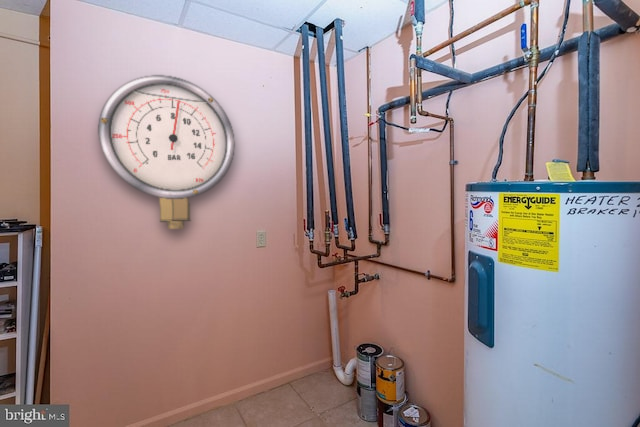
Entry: 8.5; bar
